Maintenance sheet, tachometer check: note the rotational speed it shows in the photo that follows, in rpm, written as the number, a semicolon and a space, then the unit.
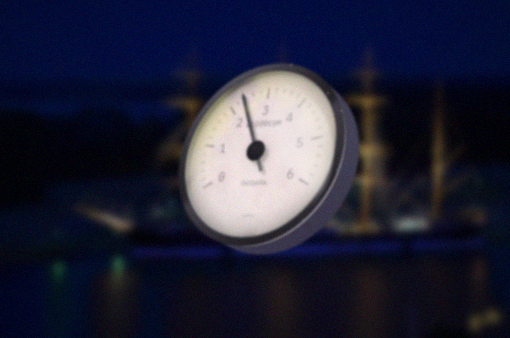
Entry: 2400; rpm
